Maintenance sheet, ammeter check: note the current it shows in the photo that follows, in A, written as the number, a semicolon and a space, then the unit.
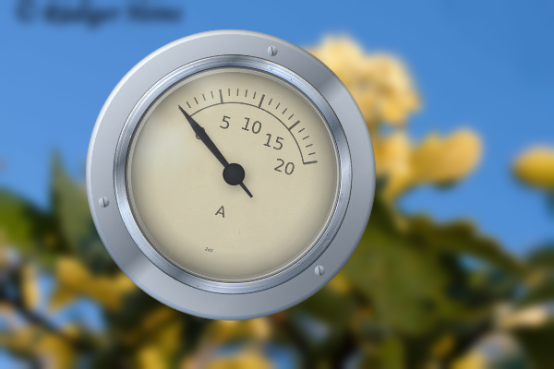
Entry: 0; A
